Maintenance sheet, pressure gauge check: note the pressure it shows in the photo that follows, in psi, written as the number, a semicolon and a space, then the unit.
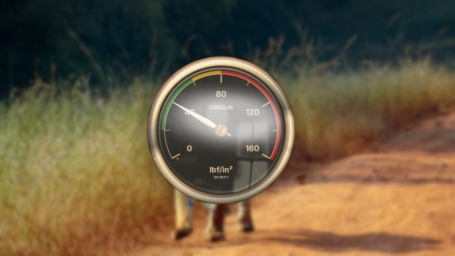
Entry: 40; psi
